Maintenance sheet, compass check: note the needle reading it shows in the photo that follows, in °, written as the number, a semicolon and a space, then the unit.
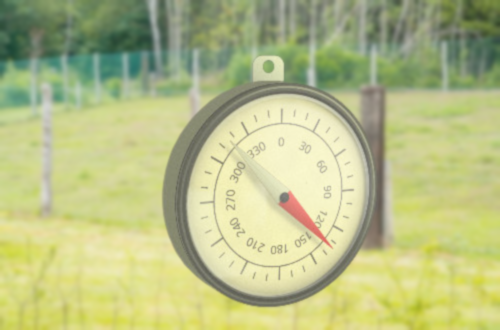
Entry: 135; °
